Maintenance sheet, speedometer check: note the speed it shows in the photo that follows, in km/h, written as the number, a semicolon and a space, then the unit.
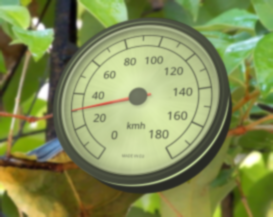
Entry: 30; km/h
